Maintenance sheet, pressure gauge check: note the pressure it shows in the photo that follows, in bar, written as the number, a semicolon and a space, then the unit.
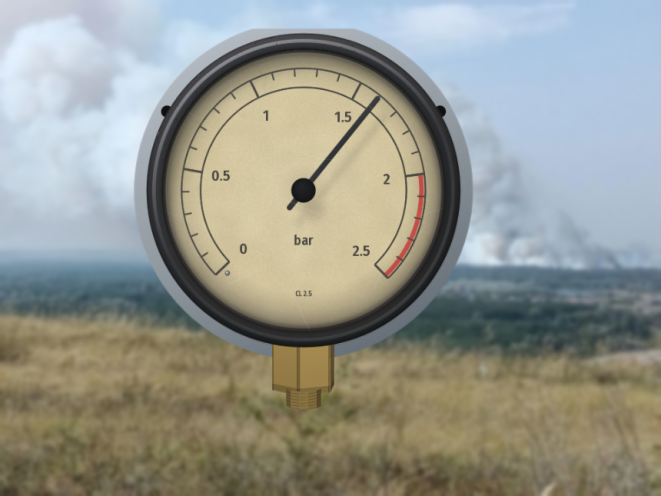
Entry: 1.6; bar
